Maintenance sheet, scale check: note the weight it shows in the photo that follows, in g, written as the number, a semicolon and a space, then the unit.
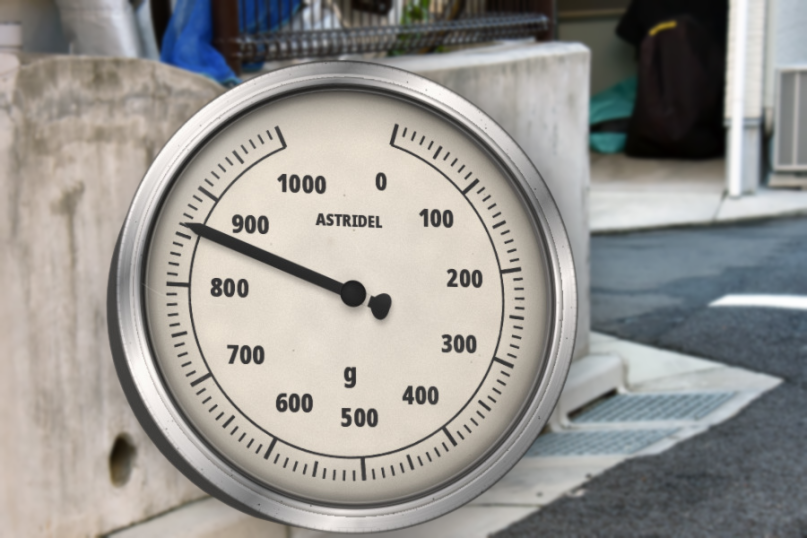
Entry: 860; g
